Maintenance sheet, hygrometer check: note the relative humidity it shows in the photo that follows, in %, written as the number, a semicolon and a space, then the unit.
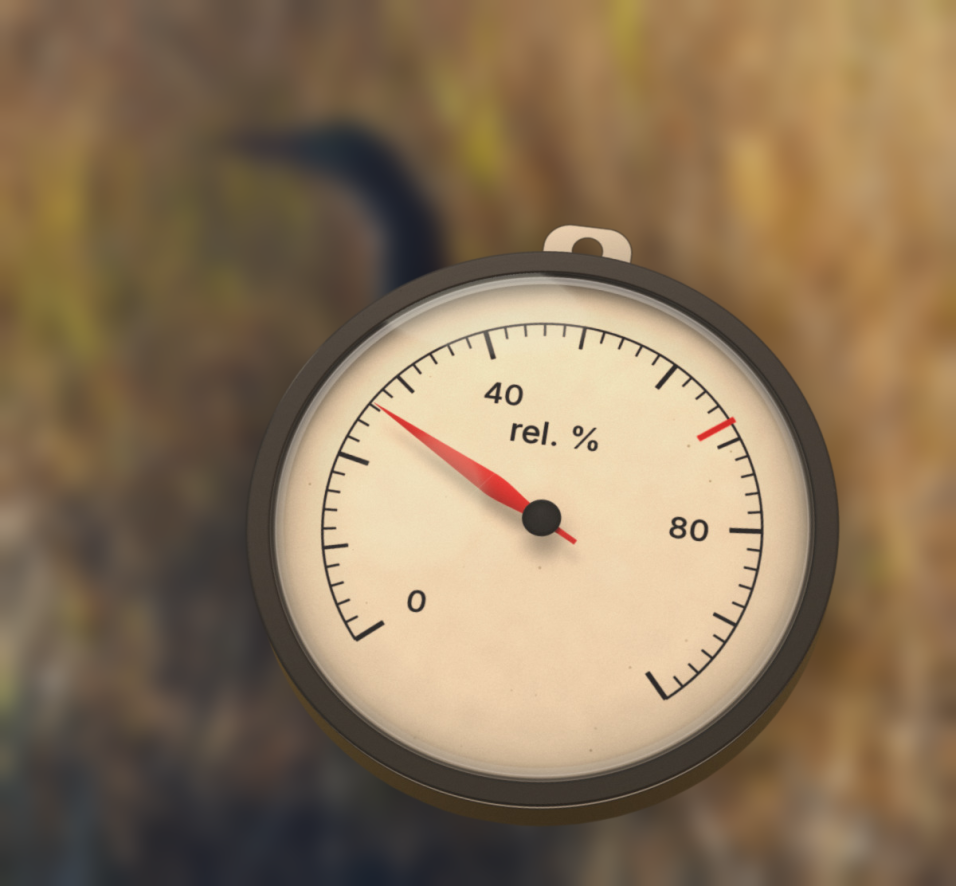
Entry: 26; %
